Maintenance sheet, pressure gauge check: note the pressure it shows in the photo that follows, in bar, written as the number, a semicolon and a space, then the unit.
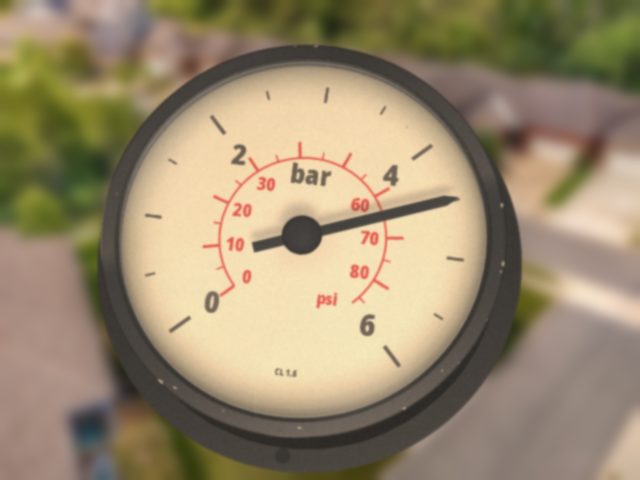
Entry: 4.5; bar
